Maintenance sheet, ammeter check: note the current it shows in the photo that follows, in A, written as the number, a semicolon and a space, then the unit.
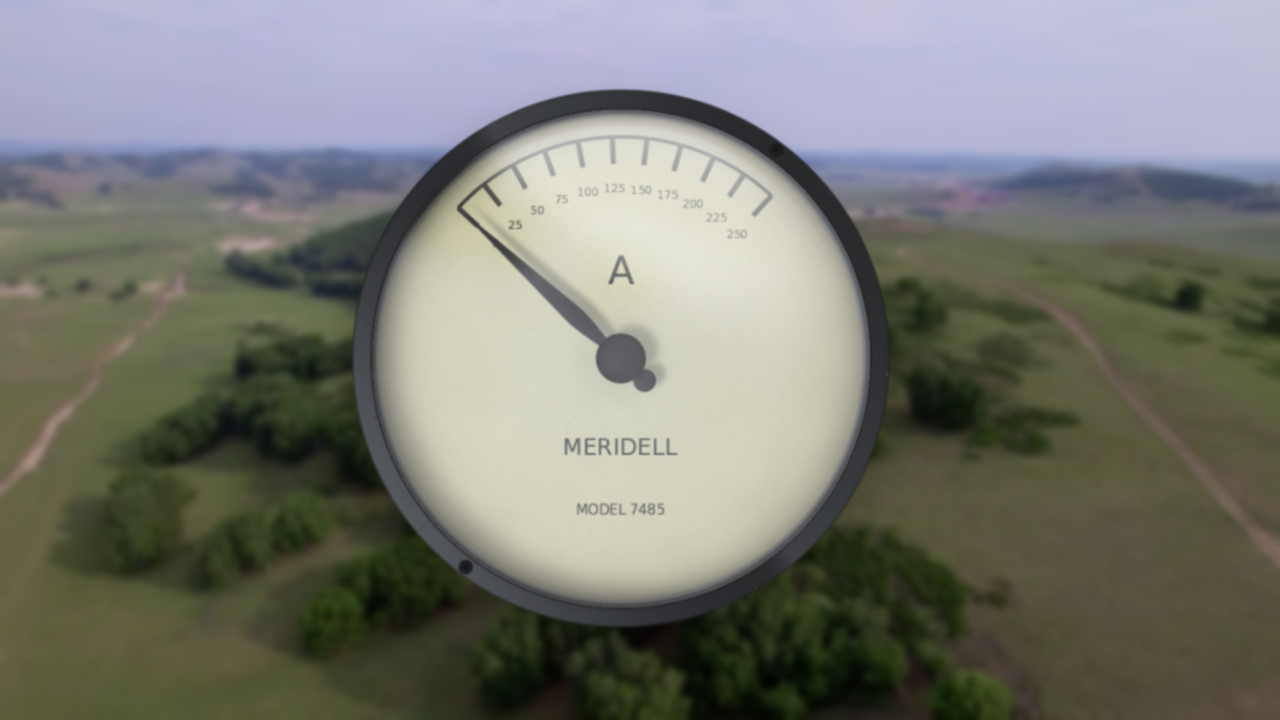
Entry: 0; A
